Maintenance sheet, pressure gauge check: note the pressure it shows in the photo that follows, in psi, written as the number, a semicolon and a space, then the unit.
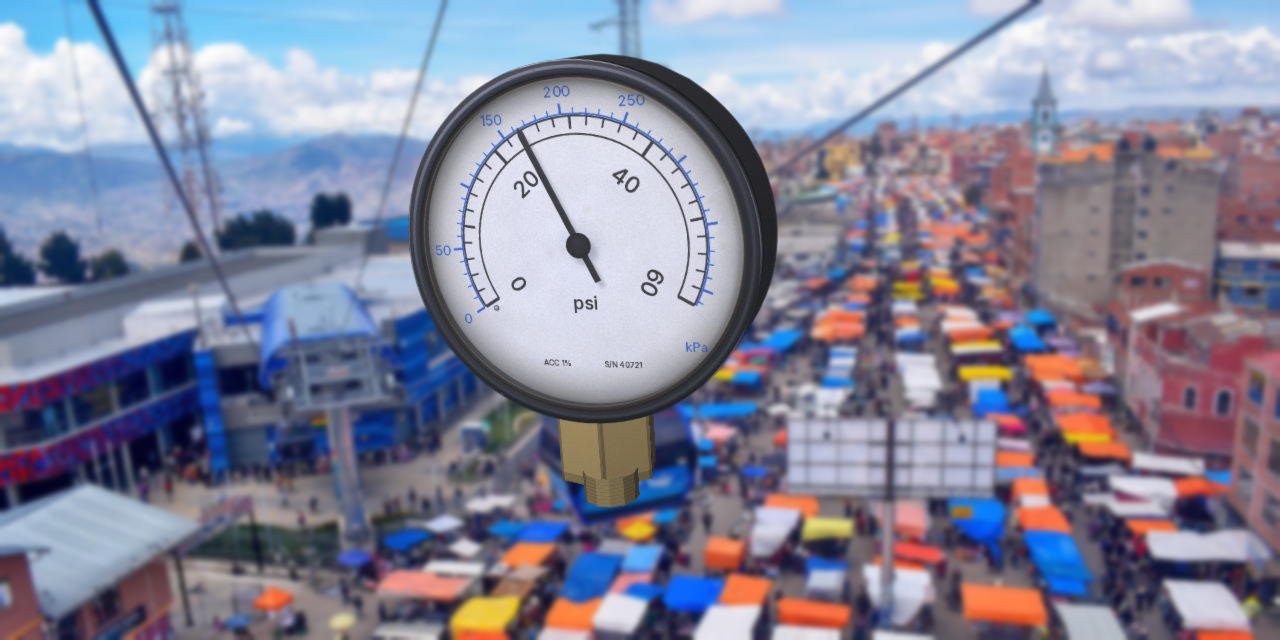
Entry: 24; psi
